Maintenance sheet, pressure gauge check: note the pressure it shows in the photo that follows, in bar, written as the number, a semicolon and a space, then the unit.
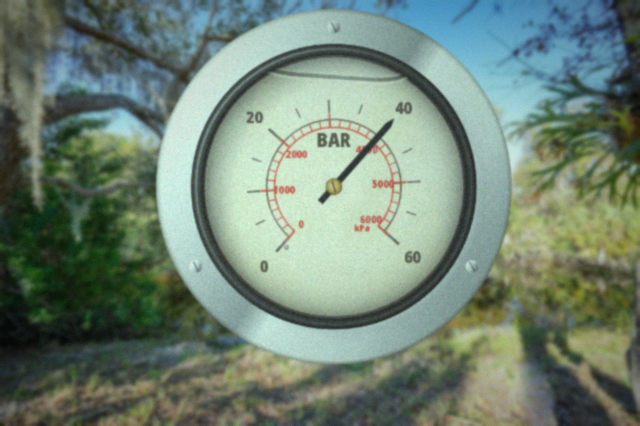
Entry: 40; bar
